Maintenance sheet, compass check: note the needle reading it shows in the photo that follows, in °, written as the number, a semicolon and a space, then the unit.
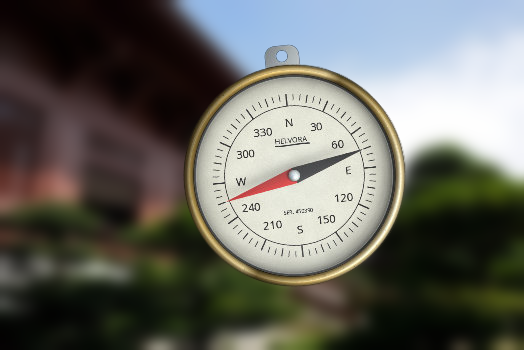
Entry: 255; °
